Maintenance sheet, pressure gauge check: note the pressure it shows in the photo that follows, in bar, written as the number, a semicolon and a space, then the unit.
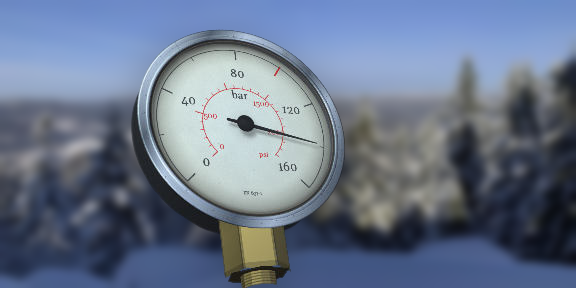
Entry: 140; bar
